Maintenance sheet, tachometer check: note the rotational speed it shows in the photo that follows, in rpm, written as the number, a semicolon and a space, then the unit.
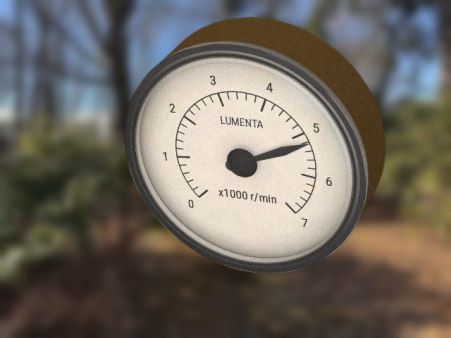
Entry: 5200; rpm
